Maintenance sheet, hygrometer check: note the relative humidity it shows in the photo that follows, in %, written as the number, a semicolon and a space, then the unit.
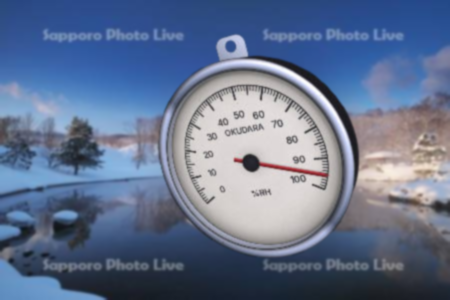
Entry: 95; %
